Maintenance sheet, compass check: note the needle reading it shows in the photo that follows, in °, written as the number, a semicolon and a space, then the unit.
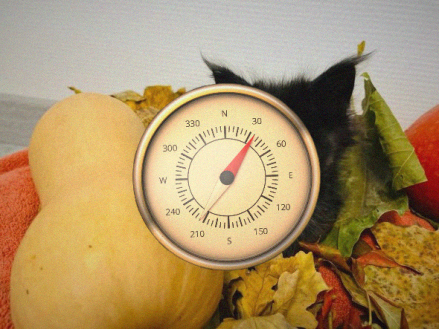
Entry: 35; °
